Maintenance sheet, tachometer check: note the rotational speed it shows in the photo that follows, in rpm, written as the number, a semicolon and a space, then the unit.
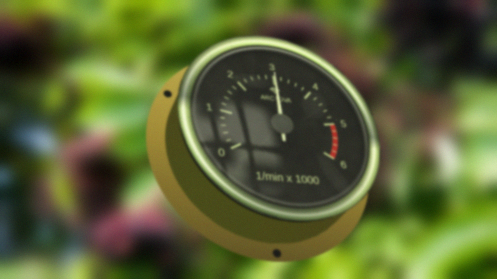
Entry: 3000; rpm
